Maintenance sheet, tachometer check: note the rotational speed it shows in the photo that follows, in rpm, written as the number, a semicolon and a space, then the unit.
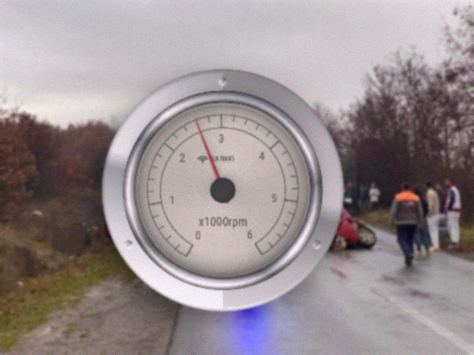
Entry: 2600; rpm
